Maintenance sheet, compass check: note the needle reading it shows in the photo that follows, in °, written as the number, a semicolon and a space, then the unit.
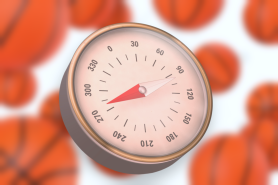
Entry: 277.5; °
